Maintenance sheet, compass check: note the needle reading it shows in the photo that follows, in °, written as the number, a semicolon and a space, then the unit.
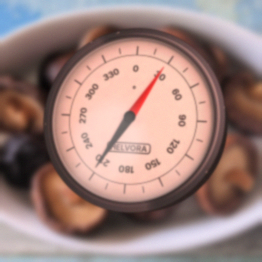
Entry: 30; °
